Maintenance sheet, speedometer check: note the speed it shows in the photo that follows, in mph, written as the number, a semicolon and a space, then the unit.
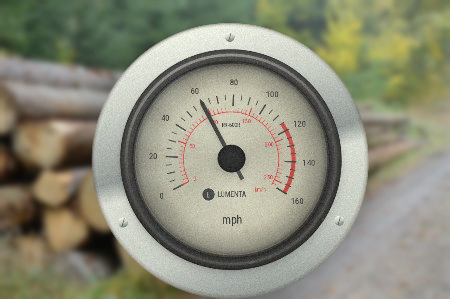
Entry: 60; mph
